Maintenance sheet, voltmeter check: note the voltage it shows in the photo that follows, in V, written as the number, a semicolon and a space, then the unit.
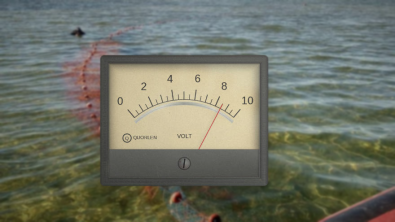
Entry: 8.5; V
